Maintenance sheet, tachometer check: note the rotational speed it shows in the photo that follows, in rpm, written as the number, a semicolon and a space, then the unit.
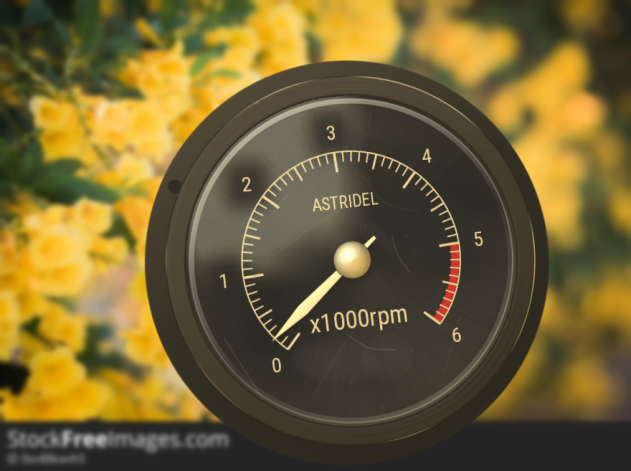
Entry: 200; rpm
